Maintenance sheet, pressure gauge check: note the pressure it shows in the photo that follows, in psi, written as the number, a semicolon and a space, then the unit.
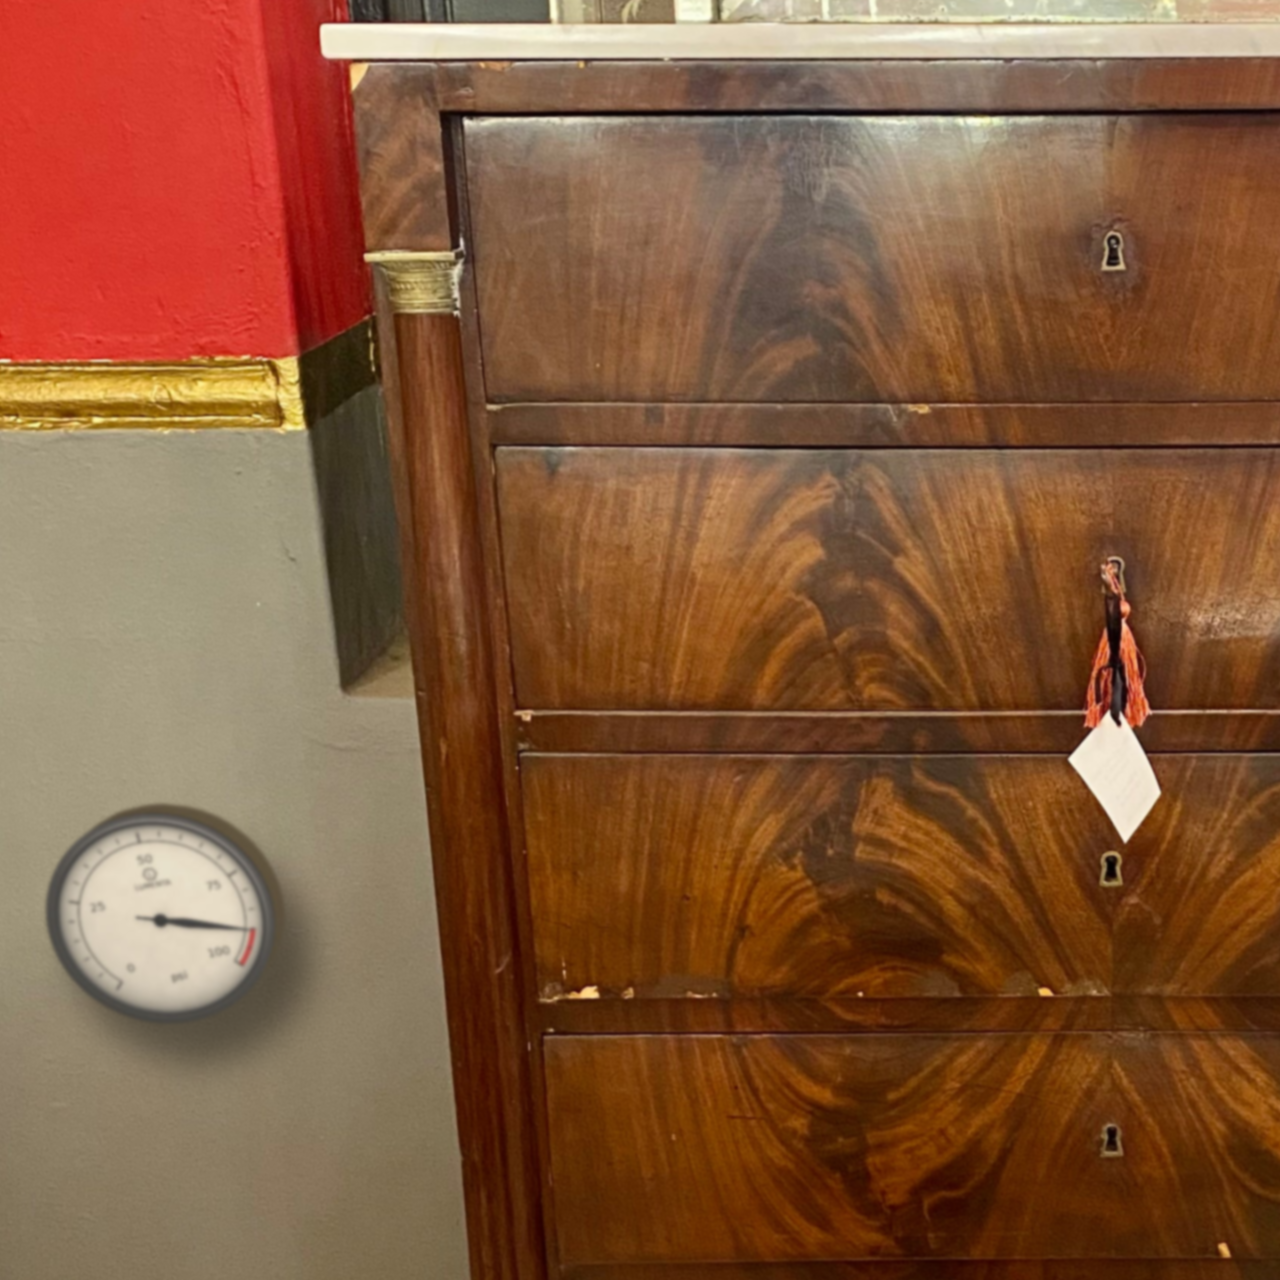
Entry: 90; psi
